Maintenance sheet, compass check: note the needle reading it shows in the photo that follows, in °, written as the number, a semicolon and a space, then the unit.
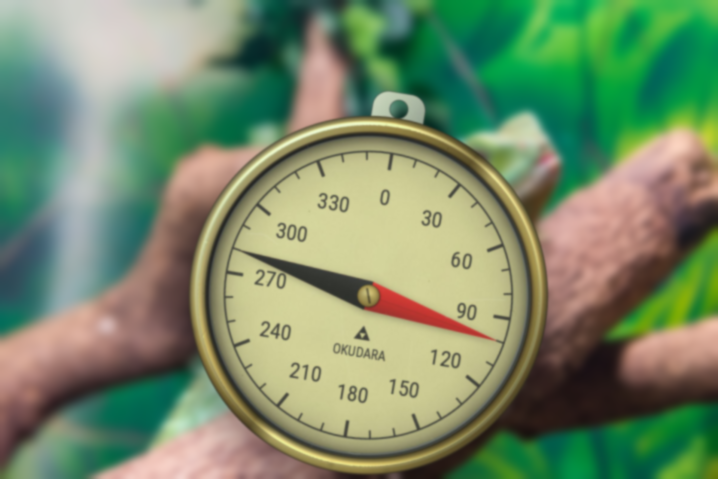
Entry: 100; °
